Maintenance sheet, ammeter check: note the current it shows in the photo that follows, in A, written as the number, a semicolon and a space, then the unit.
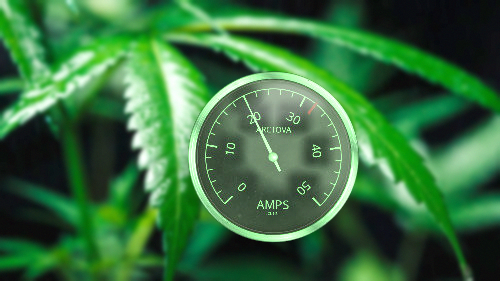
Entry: 20; A
